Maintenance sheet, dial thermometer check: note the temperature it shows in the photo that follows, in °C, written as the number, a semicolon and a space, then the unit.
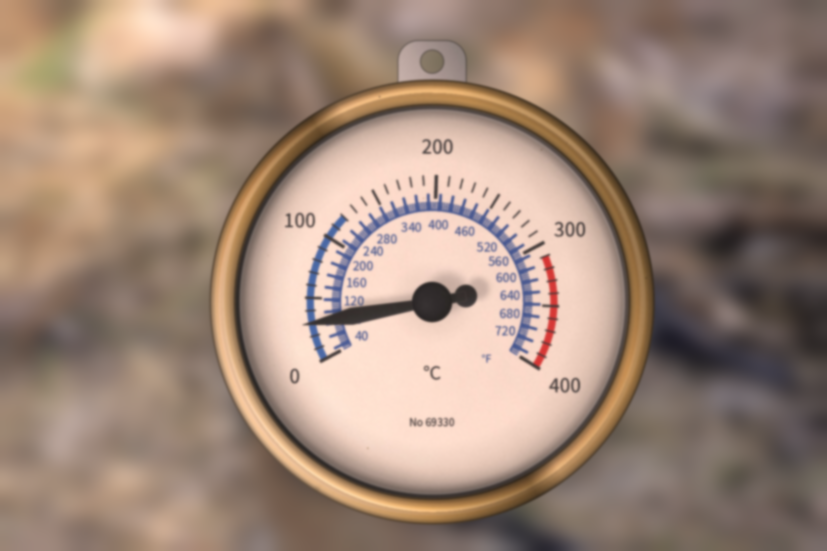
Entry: 30; °C
